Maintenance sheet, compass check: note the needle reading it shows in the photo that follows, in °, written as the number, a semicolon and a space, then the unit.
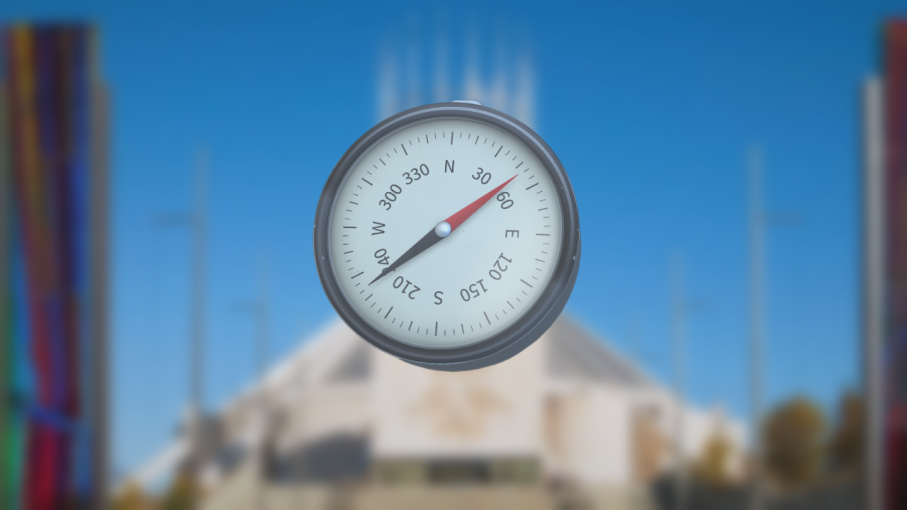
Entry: 50; °
